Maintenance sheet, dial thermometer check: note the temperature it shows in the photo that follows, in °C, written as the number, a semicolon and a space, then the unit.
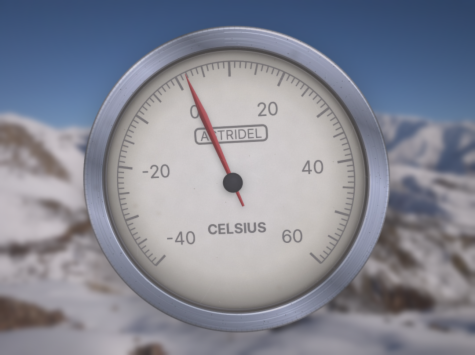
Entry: 2; °C
